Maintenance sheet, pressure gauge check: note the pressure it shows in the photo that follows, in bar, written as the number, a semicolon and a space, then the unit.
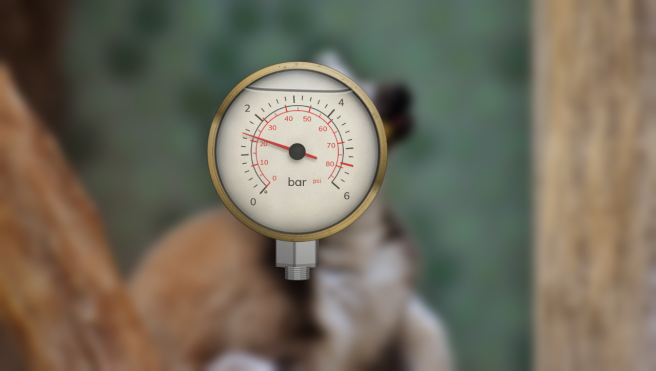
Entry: 1.5; bar
